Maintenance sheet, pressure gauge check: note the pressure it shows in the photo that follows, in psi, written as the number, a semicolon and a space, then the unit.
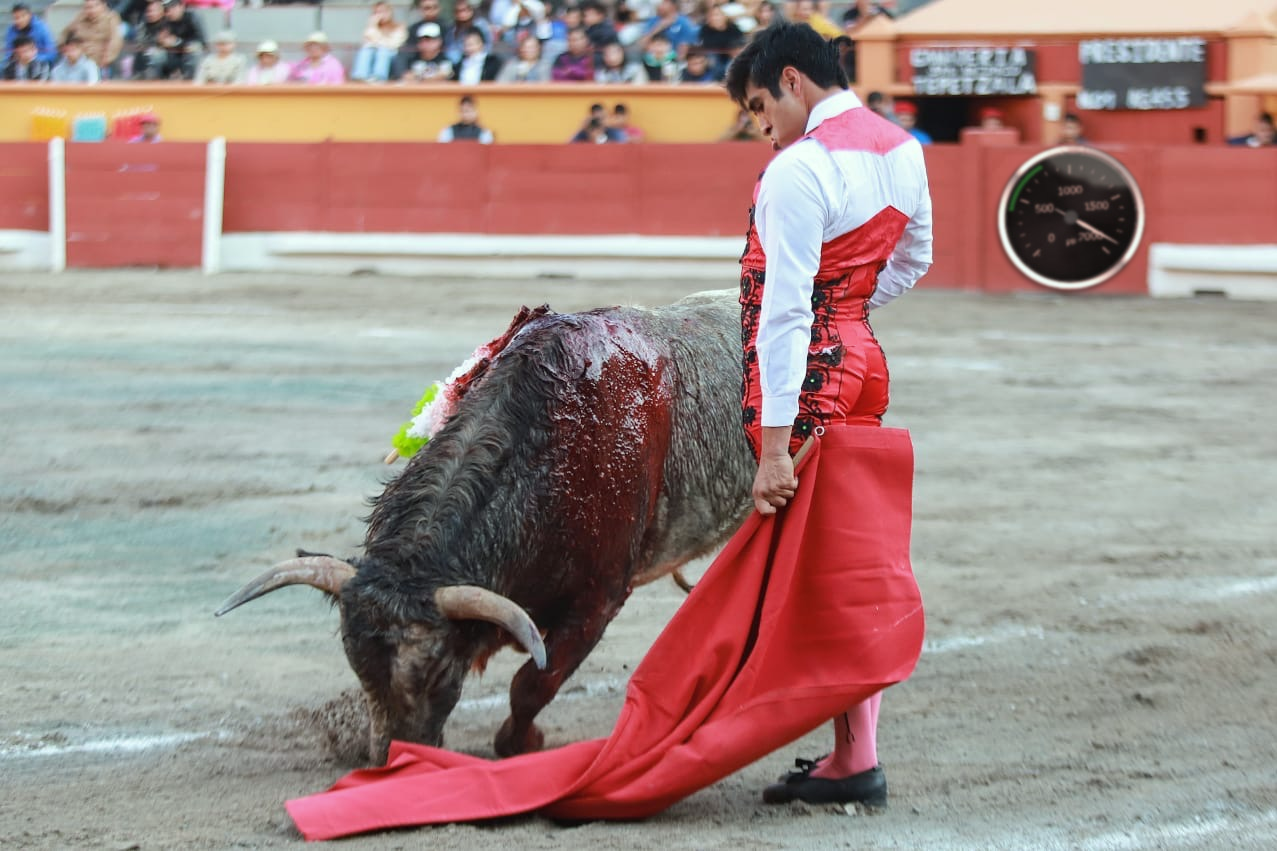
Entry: 1900; psi
